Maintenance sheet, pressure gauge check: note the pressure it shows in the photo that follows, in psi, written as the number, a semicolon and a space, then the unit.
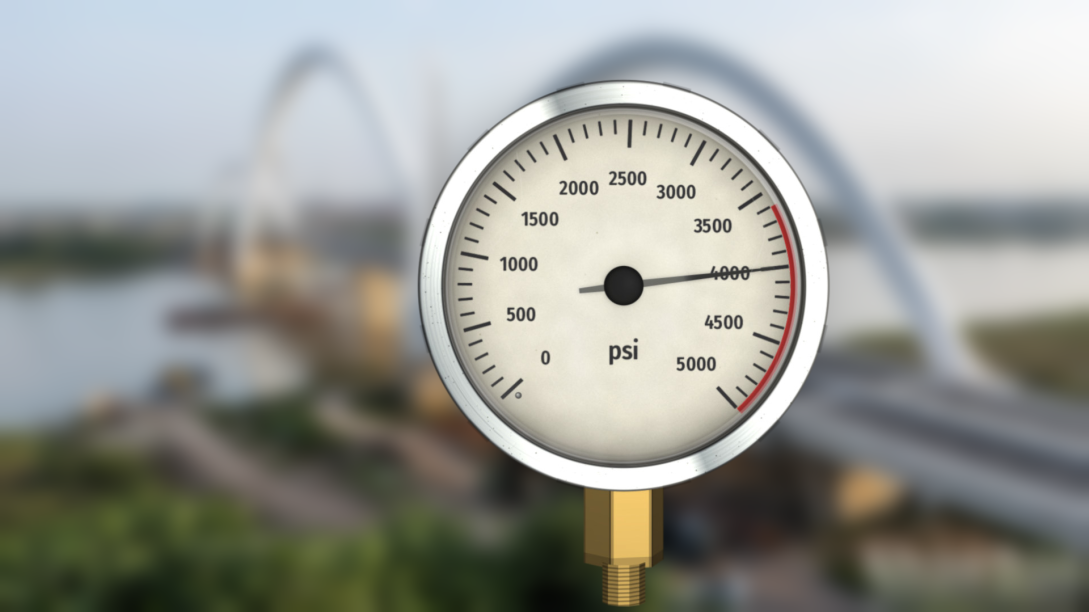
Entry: 4000; psi
